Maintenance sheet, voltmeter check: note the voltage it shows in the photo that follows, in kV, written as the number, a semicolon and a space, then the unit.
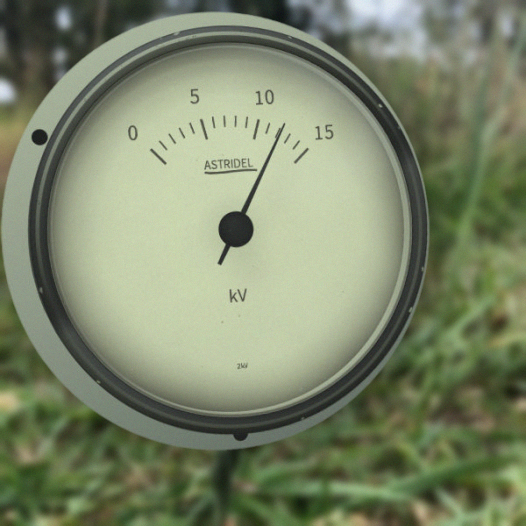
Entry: 12; kV
